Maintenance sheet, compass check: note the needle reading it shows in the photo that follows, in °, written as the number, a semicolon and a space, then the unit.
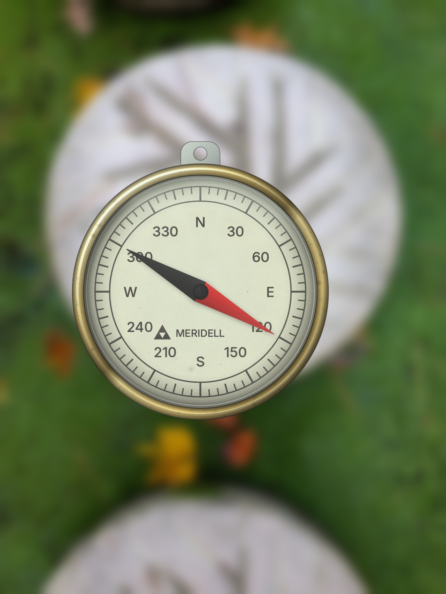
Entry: 120; °
